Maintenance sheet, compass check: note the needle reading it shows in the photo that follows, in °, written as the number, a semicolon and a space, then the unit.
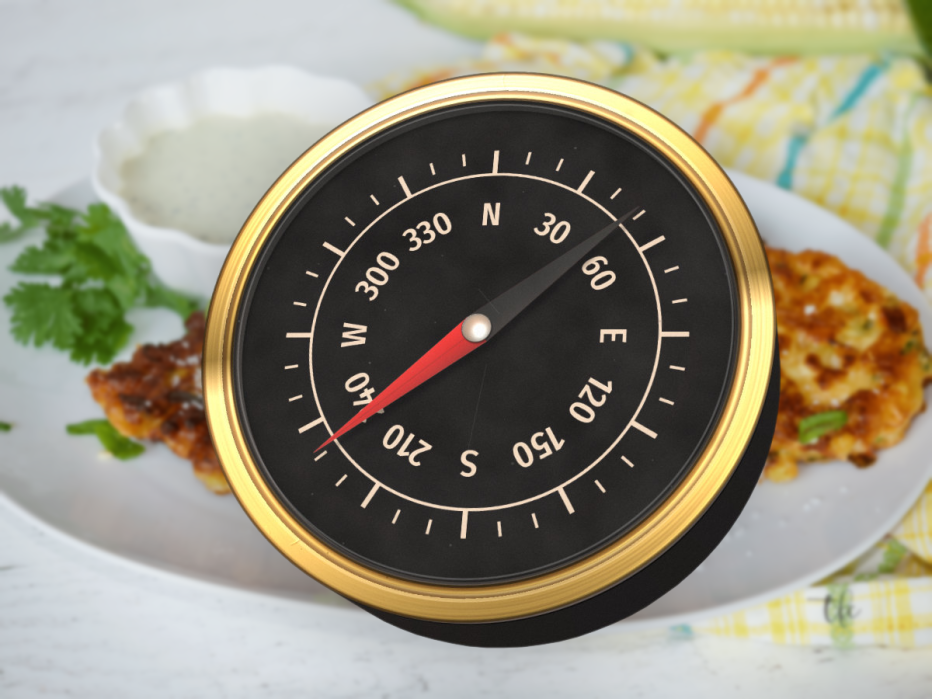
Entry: 230; °
